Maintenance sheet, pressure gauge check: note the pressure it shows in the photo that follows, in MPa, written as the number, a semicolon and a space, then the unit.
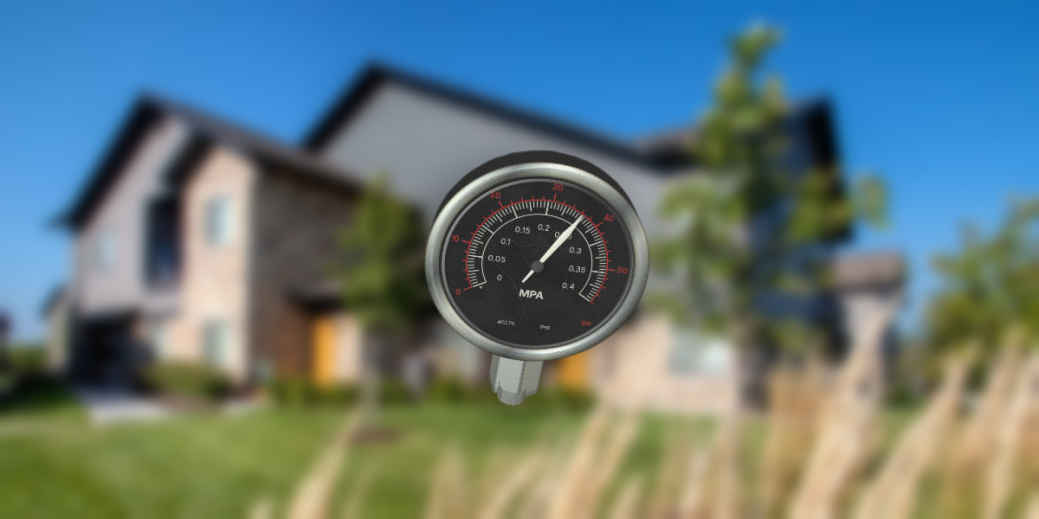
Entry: 0.25; MPa
